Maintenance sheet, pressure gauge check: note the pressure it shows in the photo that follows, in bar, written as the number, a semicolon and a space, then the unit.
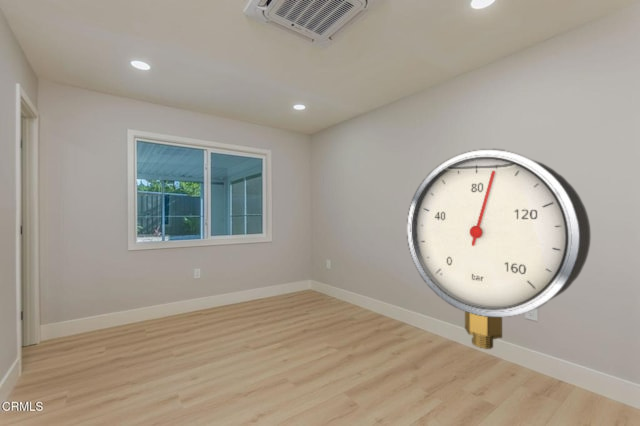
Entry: 90; bar
